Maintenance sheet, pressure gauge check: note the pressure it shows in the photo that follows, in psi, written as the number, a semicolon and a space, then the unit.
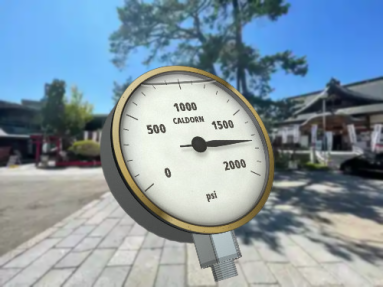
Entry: 1750; psi
